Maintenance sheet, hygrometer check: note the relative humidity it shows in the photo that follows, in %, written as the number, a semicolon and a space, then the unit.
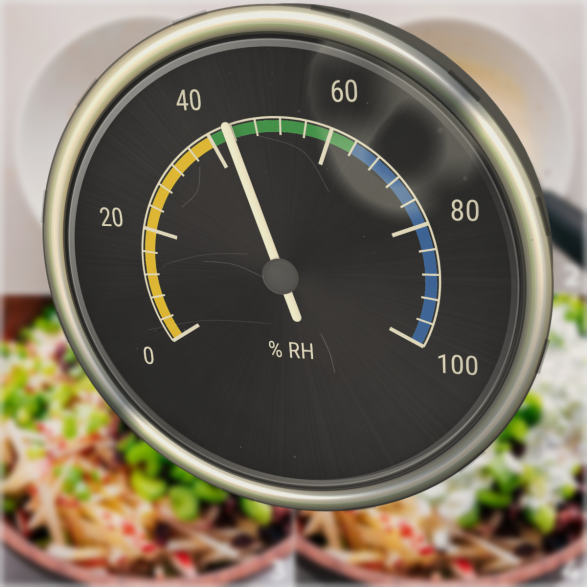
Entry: 44; %
